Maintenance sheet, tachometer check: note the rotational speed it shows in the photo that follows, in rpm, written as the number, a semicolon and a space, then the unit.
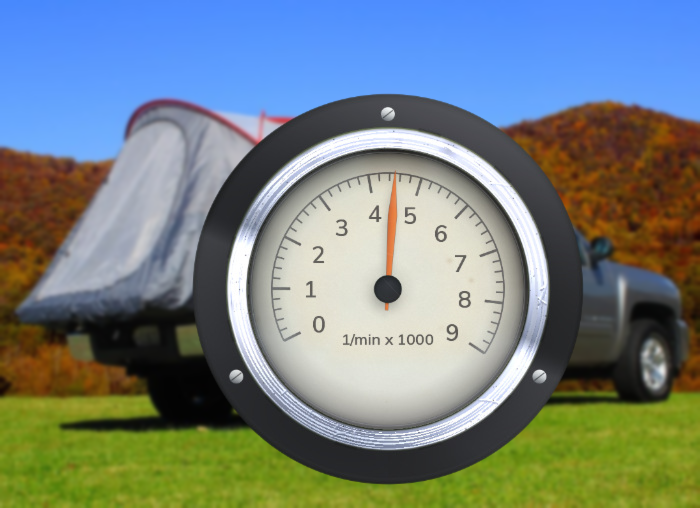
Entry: 4500; rpm
